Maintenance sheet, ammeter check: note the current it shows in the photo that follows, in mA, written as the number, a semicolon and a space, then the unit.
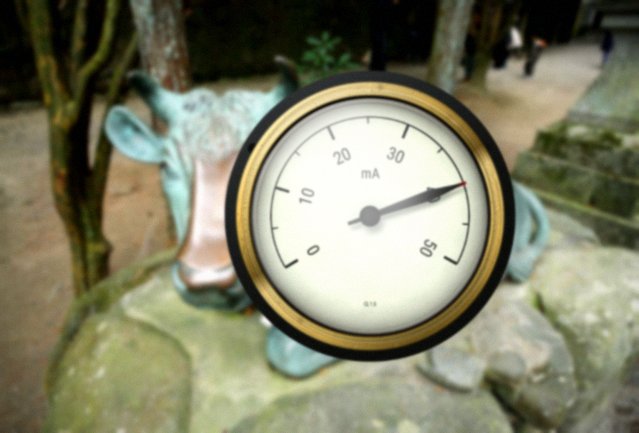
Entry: 40; mA
